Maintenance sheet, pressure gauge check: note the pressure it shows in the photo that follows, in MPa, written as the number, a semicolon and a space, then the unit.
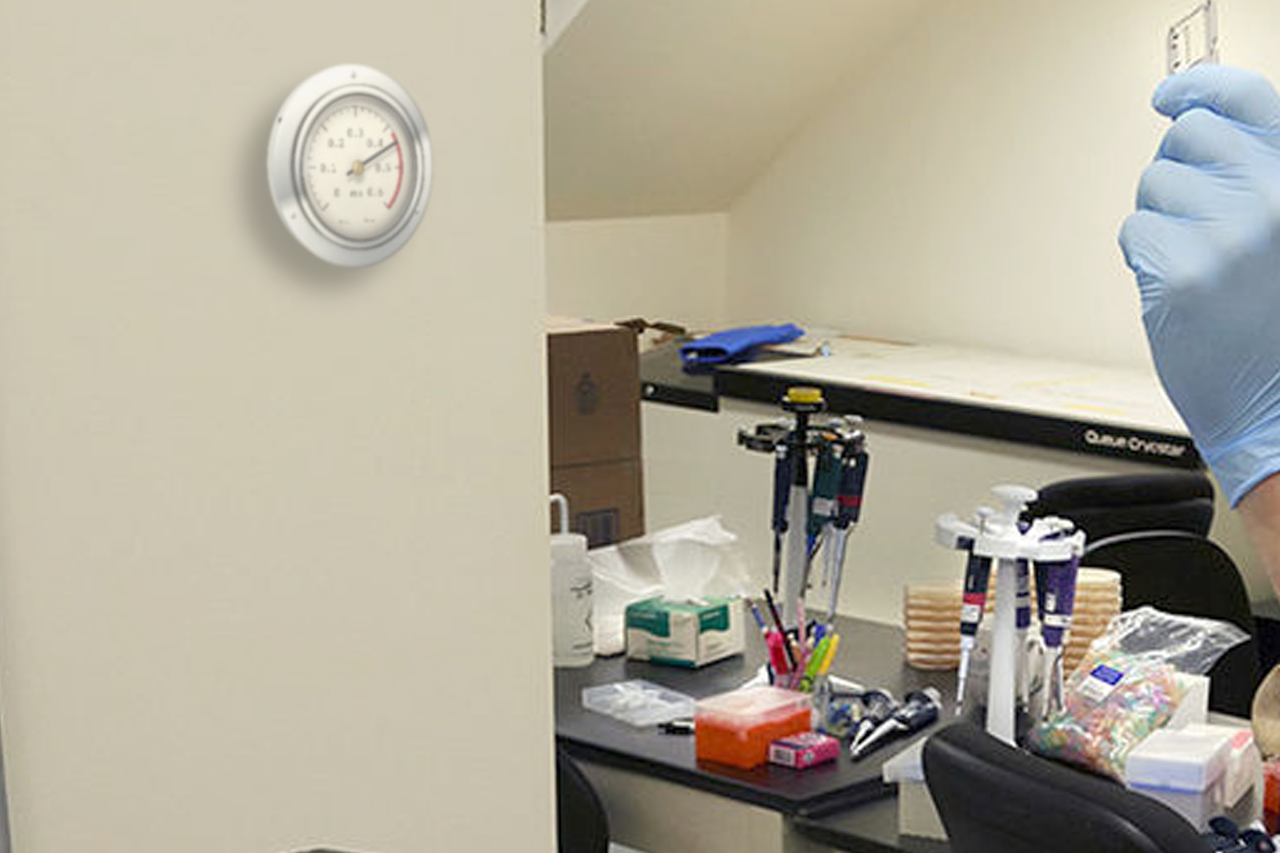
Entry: 0.44; MPa
